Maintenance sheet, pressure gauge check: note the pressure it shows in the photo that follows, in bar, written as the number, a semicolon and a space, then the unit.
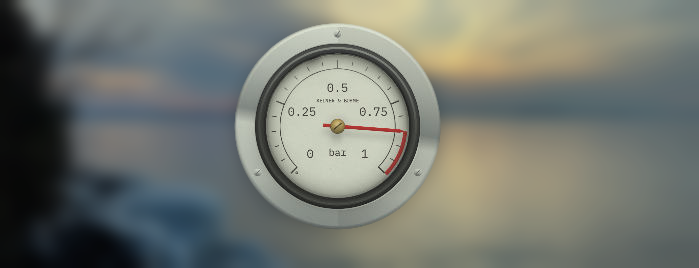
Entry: 0.85; bar
